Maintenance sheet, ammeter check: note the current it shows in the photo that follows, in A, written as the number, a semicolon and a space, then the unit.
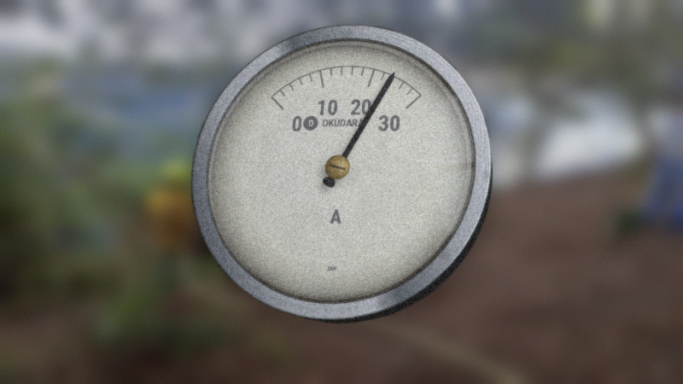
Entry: 24; A
